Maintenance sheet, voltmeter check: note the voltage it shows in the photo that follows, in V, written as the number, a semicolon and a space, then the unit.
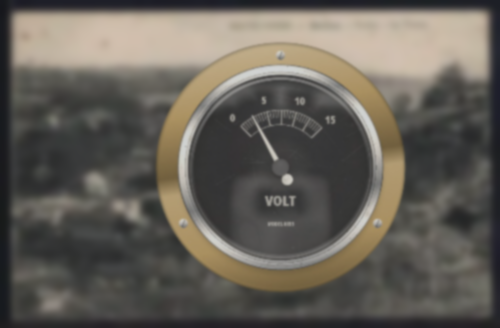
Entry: 2.5; V
